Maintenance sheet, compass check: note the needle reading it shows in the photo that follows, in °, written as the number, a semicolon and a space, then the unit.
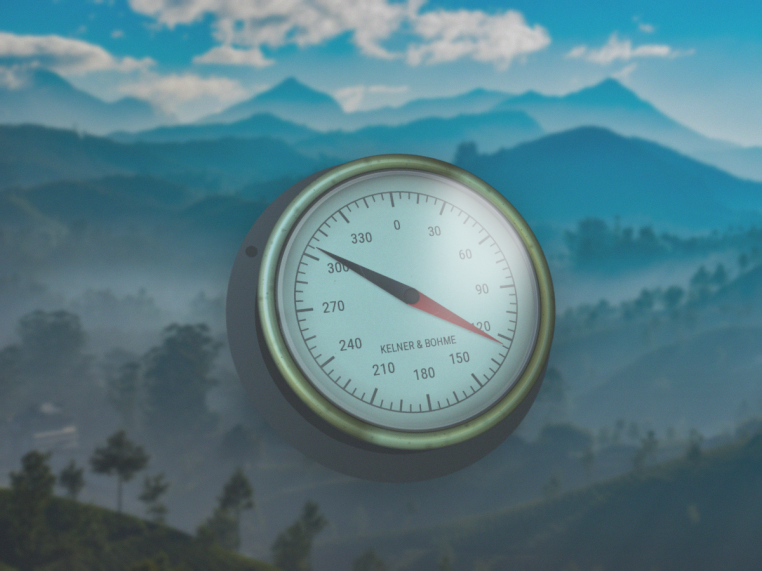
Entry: 125; °
